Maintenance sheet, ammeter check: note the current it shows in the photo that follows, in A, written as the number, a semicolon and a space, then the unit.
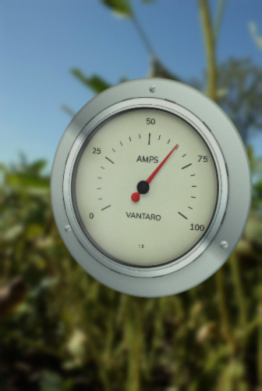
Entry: 65; A
